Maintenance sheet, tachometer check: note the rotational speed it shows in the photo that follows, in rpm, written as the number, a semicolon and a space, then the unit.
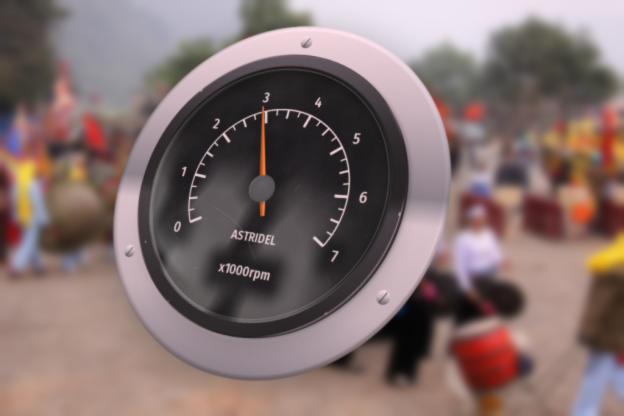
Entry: 3000; rpm
